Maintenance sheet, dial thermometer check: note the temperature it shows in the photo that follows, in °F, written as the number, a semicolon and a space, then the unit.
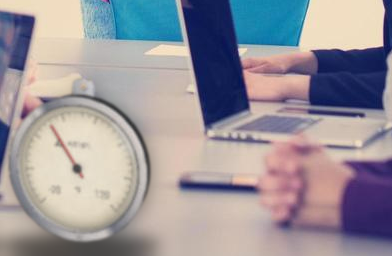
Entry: 32; °F
